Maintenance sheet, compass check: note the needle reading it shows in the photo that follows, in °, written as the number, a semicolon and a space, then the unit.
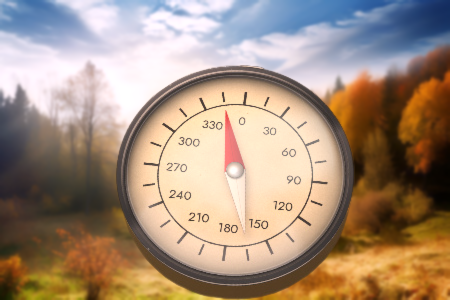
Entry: 345; °
